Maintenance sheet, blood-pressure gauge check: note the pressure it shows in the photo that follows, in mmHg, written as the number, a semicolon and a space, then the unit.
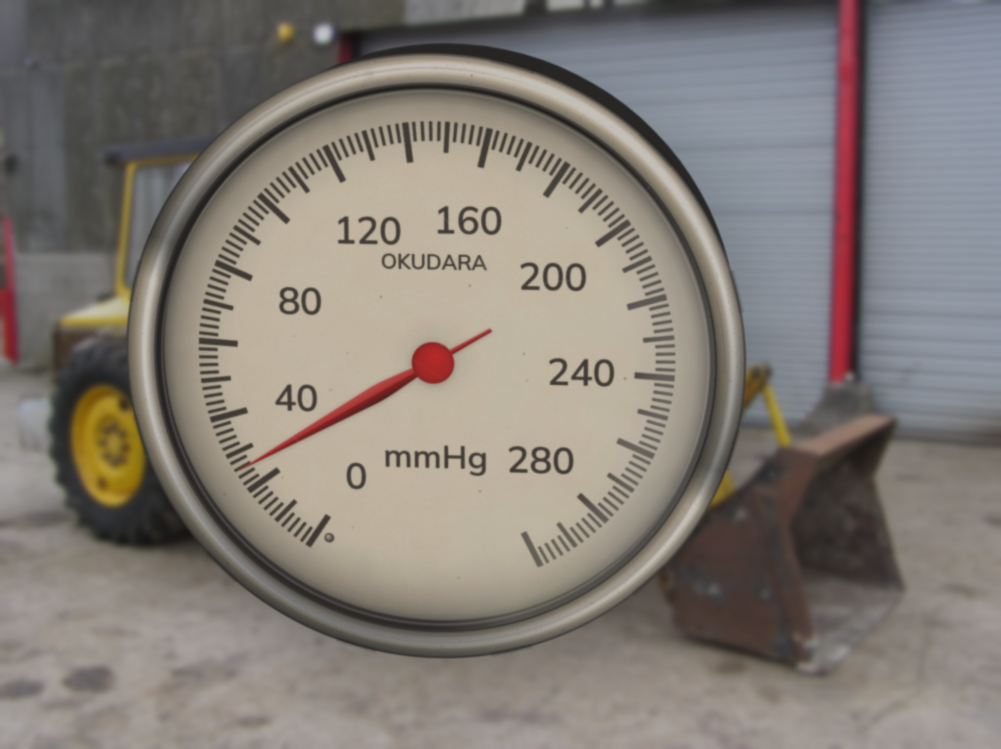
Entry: 26; mmHg
